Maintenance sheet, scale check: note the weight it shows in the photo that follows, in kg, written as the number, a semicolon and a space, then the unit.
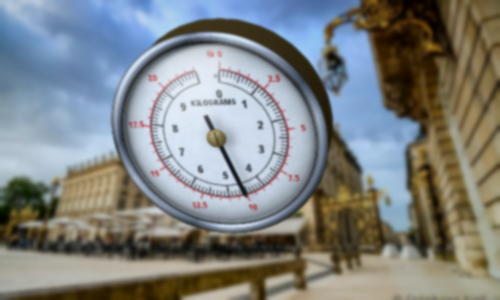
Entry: 4.5; kg
